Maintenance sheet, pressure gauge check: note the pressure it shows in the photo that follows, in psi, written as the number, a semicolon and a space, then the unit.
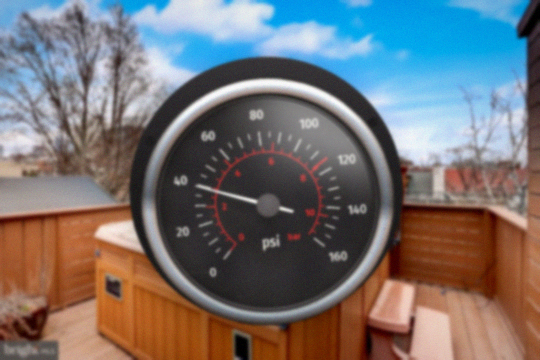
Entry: 40; psi
